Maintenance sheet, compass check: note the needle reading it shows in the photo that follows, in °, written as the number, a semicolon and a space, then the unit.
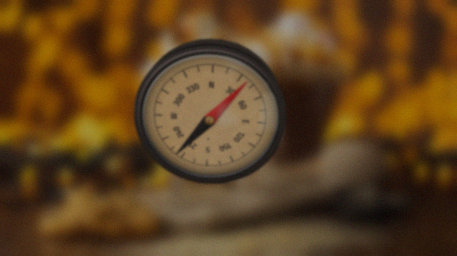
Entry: 37.5; °
